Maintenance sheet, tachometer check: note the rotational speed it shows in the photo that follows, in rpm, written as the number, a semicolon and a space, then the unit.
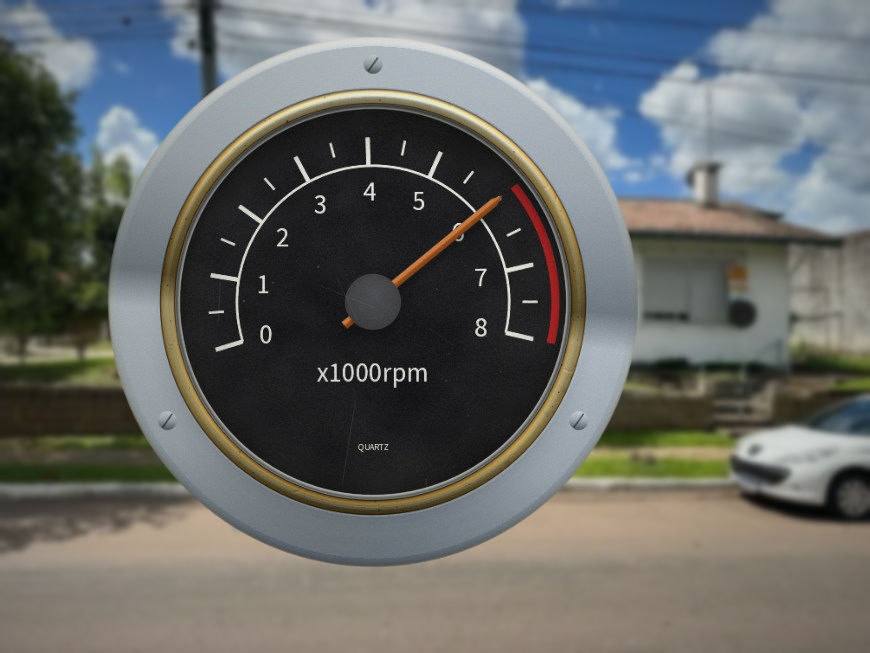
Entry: 6000; rpm
